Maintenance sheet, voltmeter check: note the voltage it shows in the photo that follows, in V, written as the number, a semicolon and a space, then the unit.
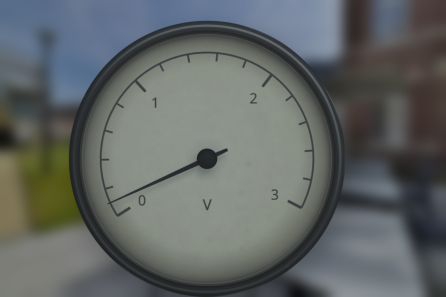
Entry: 0.1; V
